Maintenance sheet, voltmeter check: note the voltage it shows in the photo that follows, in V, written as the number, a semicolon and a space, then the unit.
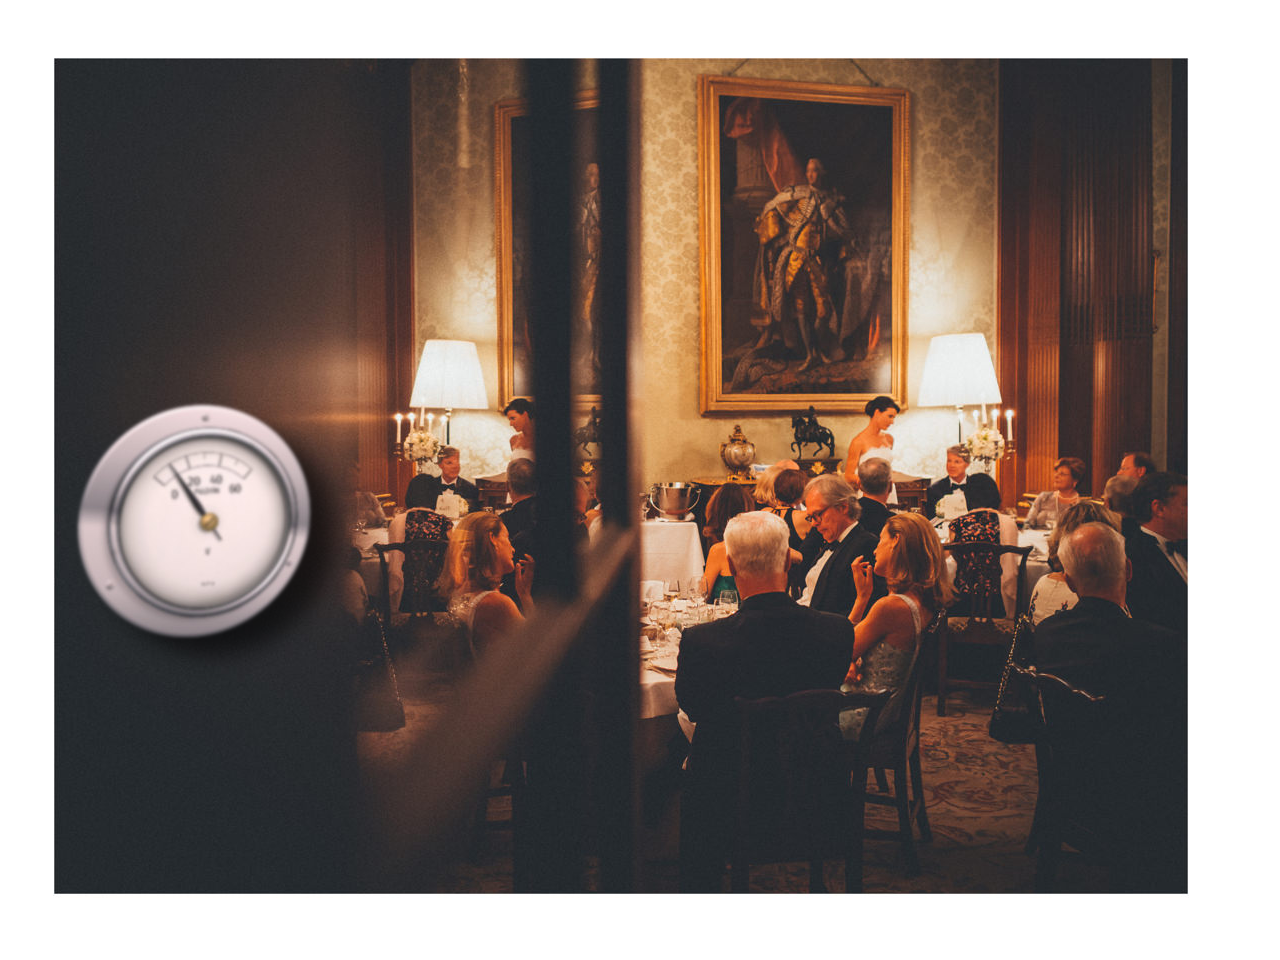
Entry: 10; V
